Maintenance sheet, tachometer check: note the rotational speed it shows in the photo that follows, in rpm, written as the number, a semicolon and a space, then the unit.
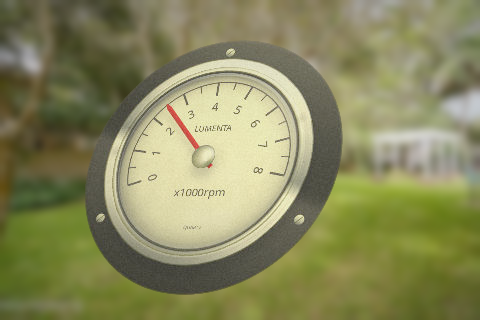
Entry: 2500; rpm
